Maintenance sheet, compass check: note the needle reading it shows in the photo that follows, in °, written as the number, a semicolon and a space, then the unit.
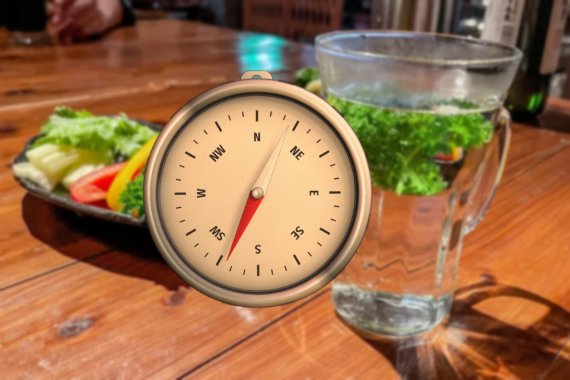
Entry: 205; °
